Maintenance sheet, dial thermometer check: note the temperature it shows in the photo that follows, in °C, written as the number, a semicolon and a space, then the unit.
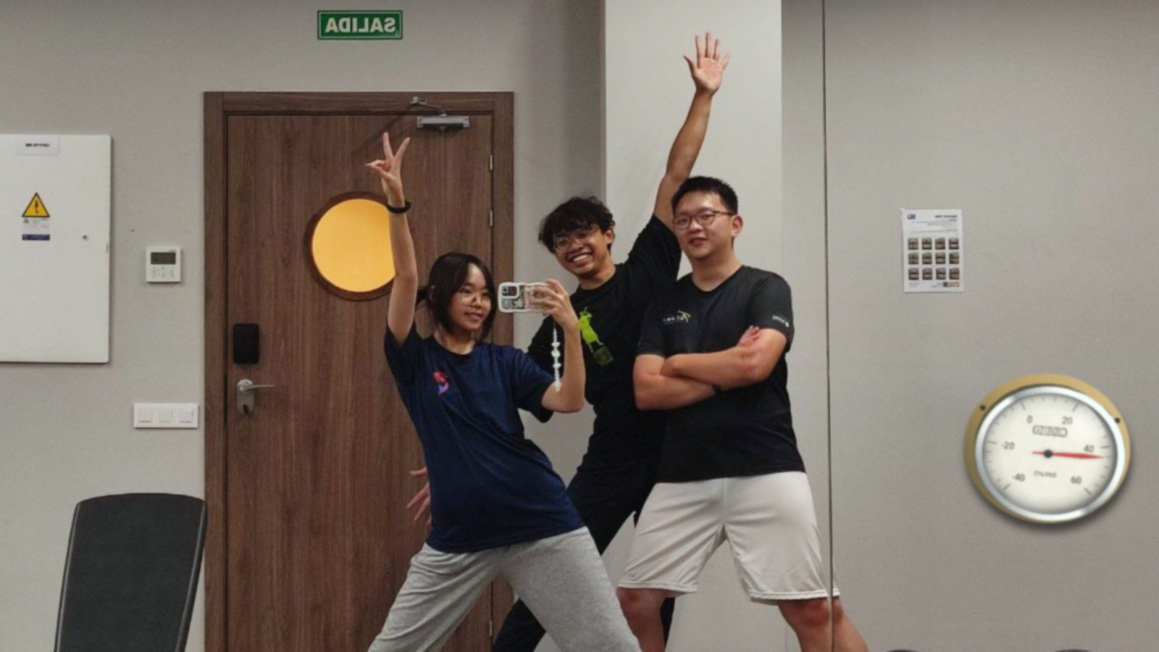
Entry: 44; °C
